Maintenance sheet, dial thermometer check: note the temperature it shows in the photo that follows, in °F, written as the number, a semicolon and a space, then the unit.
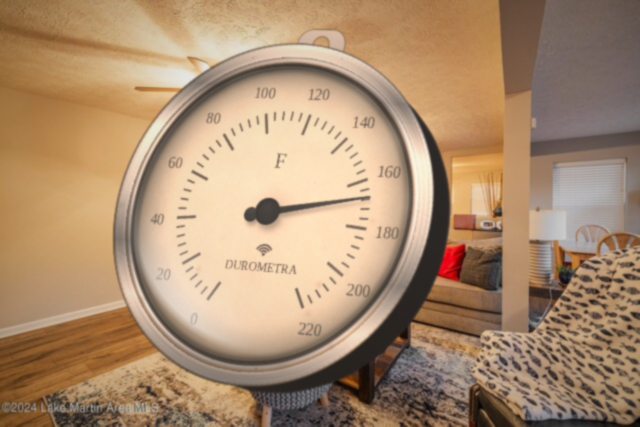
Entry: 168; °F
